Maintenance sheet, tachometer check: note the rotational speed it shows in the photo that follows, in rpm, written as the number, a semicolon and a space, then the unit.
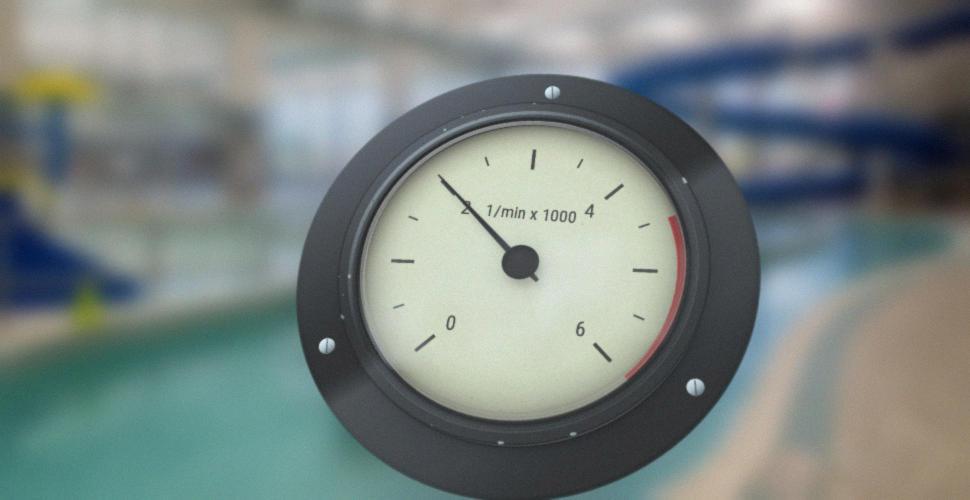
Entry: 2000; rpm
